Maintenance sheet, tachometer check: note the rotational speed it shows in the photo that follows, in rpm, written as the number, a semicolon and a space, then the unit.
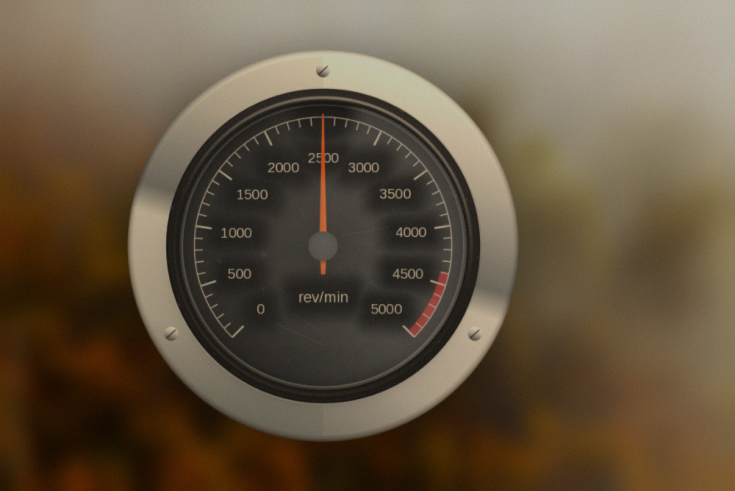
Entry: 2500; rpm
